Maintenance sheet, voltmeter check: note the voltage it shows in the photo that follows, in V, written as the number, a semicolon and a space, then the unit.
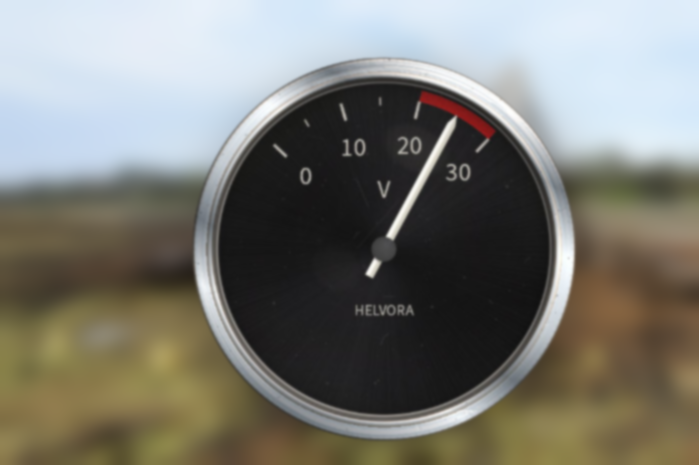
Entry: 25; V
